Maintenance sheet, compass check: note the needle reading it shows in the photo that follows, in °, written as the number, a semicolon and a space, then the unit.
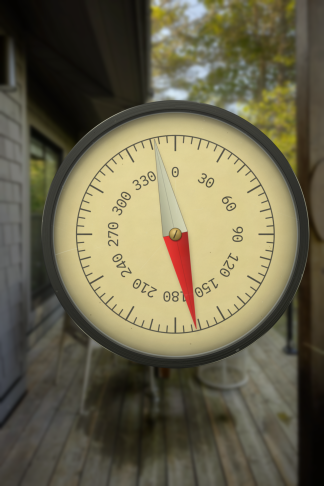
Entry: 167.5; °
